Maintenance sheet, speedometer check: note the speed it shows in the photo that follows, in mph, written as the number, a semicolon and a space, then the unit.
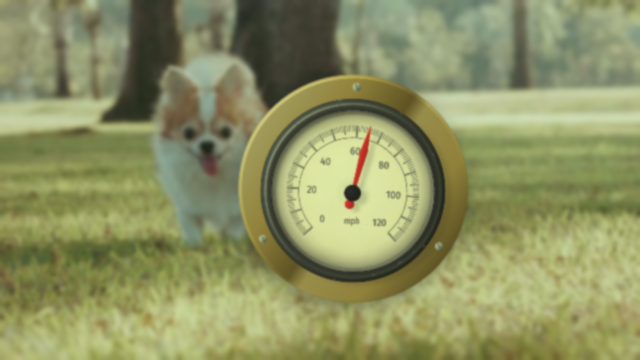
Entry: 65; mph
